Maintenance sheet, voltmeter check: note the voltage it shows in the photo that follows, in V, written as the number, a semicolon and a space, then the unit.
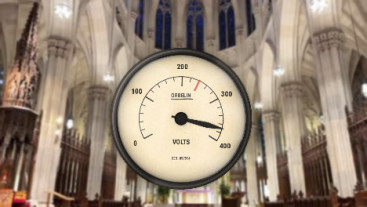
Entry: 370; V
